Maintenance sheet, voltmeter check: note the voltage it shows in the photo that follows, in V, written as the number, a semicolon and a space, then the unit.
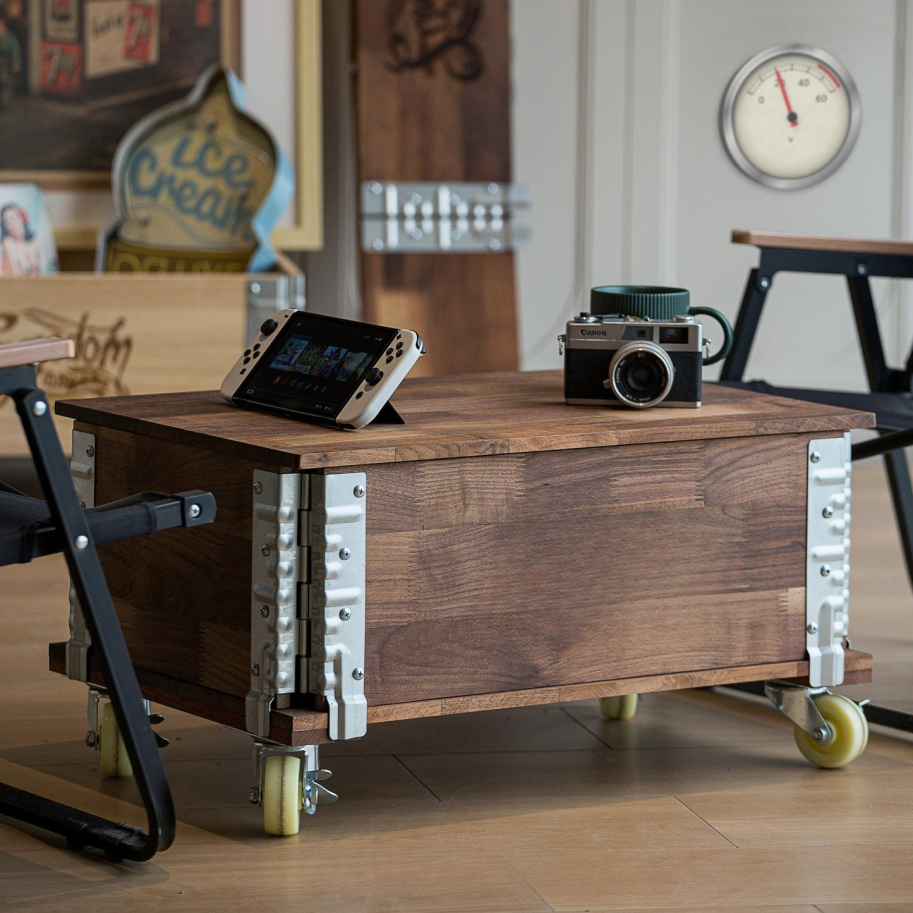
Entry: 20; V
